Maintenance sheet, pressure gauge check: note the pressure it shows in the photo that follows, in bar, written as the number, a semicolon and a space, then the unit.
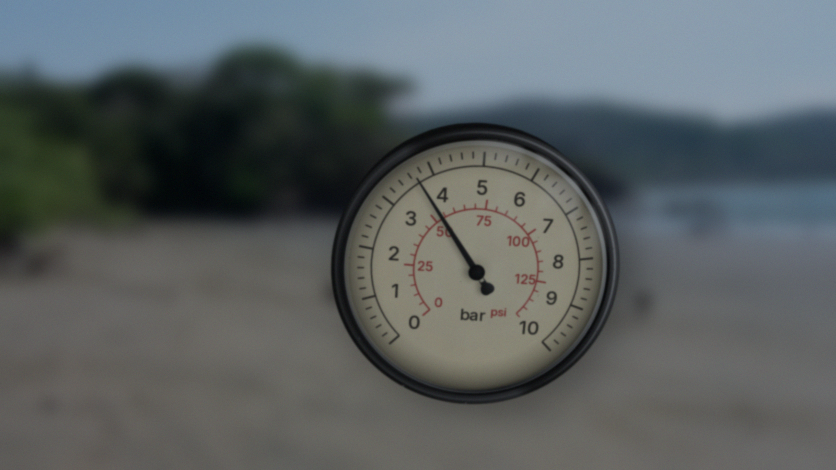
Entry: 3.7; bar
